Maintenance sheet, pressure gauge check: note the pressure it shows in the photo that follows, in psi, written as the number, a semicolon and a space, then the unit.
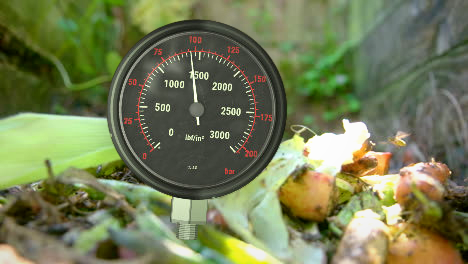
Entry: 1400; psi
